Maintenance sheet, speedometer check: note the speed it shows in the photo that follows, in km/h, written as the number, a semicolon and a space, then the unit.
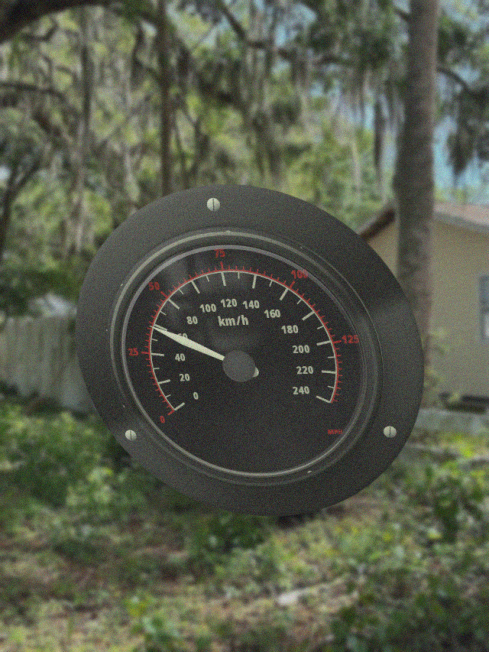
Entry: 60; km/h
